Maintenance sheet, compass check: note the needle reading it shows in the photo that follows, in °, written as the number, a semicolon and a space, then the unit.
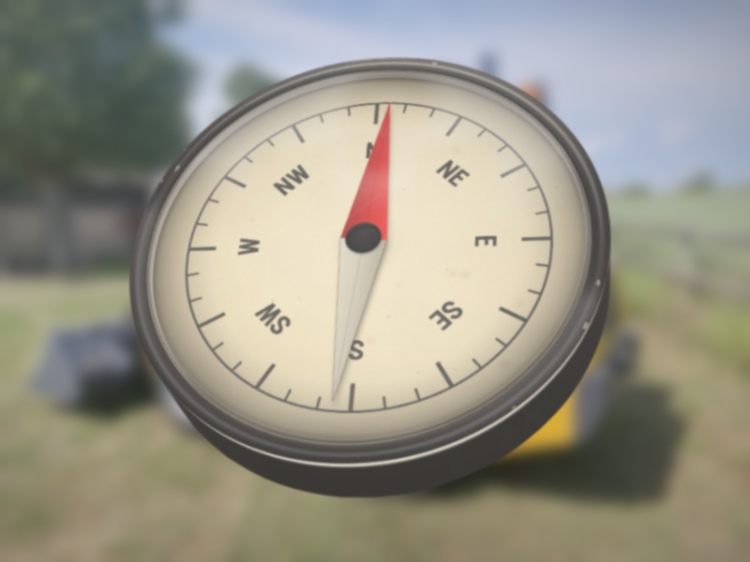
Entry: 5; °
